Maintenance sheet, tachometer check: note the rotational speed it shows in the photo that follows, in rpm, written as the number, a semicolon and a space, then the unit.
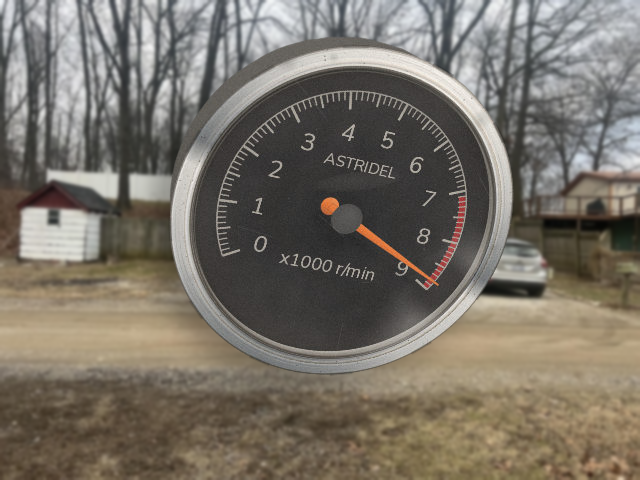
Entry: 8800; rpm
